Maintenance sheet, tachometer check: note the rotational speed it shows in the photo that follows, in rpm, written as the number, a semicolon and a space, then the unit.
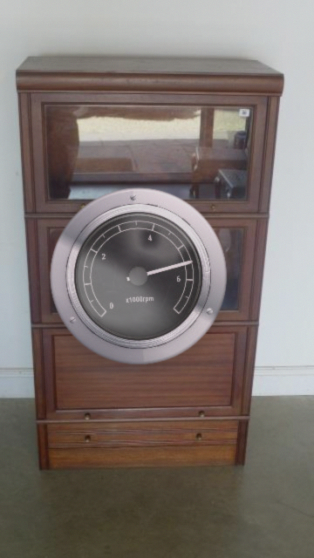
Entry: 5500; rpm
